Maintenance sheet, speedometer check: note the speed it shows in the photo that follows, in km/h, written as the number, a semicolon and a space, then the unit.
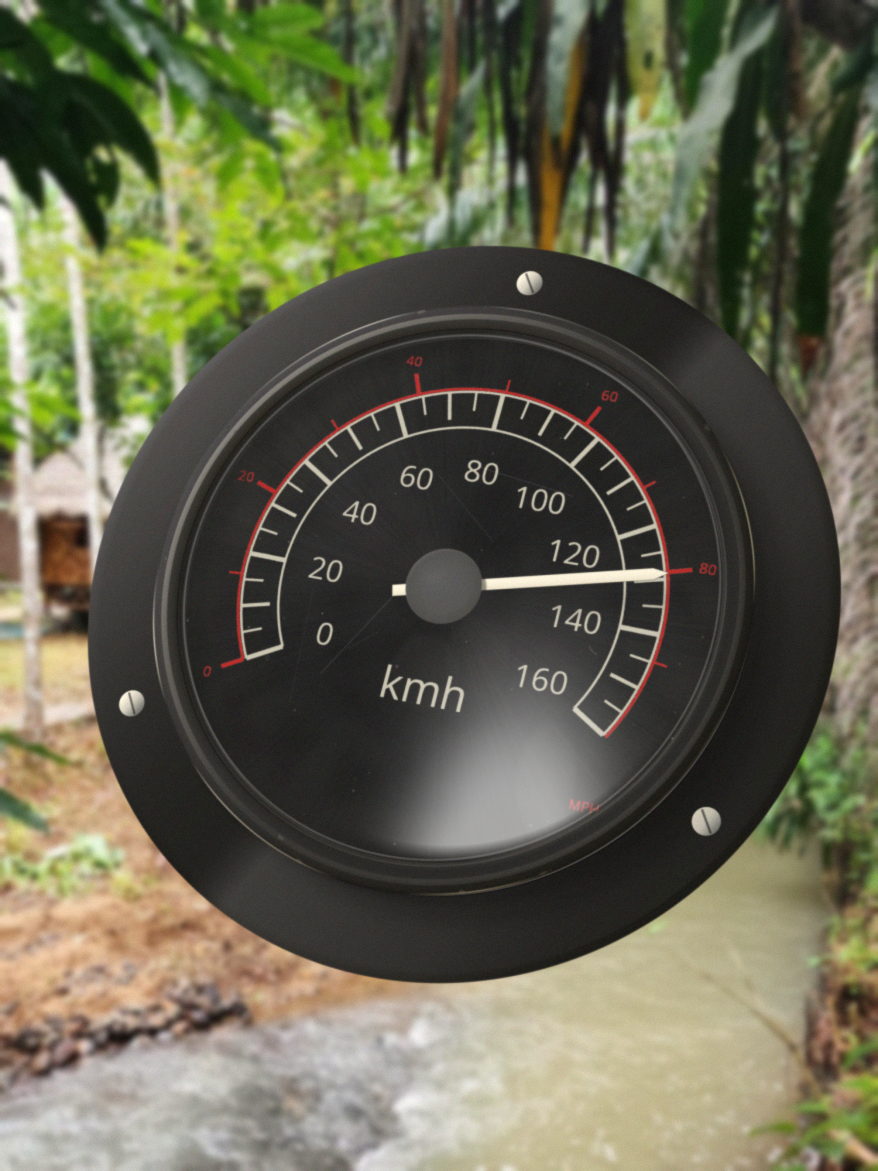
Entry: 130; km/h
